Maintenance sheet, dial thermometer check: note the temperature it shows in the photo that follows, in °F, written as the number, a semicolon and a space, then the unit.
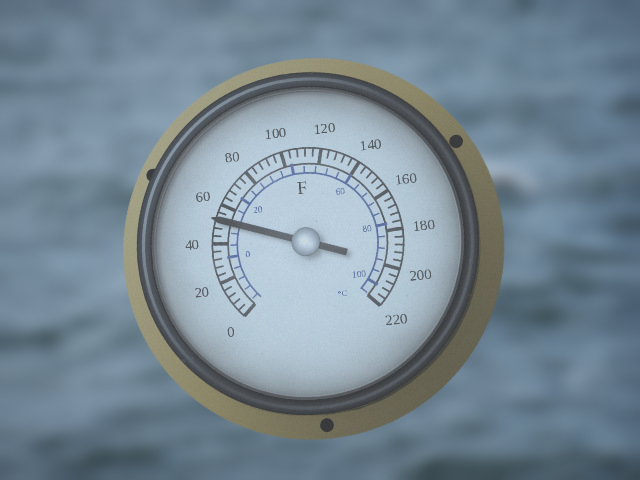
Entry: 52; °F
